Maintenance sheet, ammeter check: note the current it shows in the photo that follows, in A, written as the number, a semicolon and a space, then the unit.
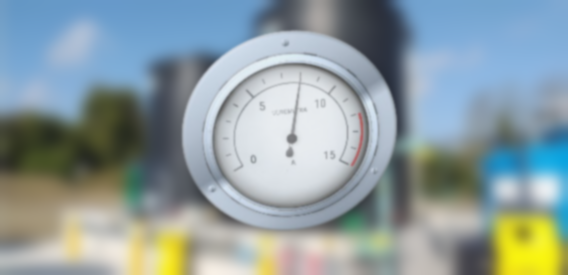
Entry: 8; A
